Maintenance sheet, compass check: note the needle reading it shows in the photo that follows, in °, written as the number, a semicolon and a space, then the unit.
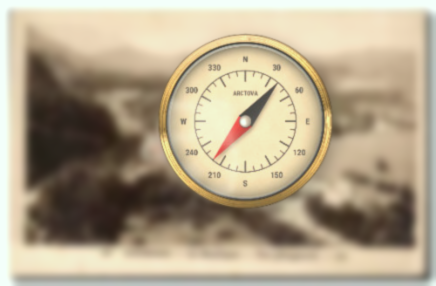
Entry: 220; °
